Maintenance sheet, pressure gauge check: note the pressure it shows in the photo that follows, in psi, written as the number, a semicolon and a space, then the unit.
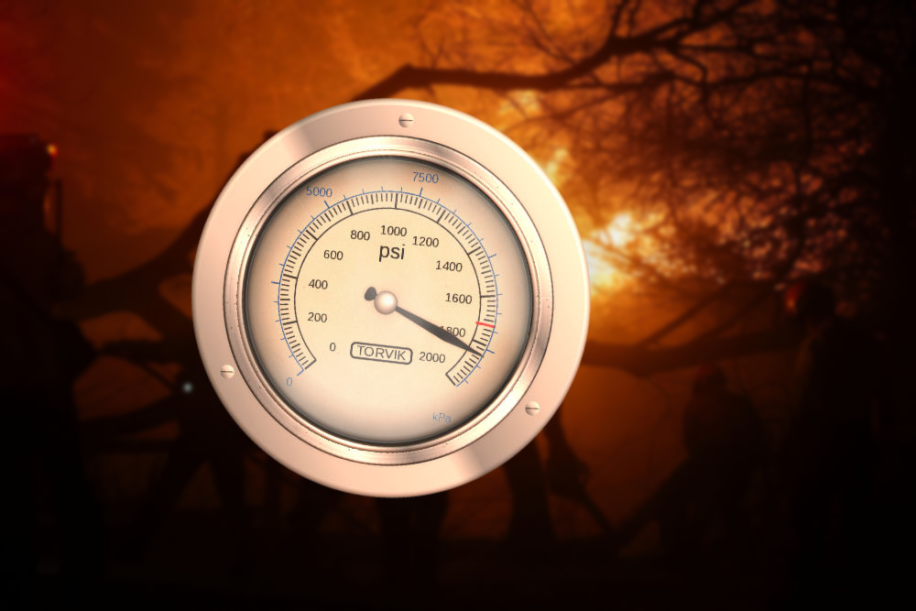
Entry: 1840; psi
